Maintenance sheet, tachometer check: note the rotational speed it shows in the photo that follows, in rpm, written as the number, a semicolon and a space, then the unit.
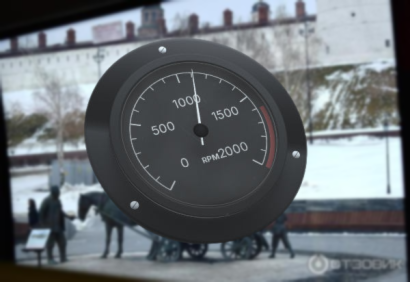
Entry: 1100; rpm
